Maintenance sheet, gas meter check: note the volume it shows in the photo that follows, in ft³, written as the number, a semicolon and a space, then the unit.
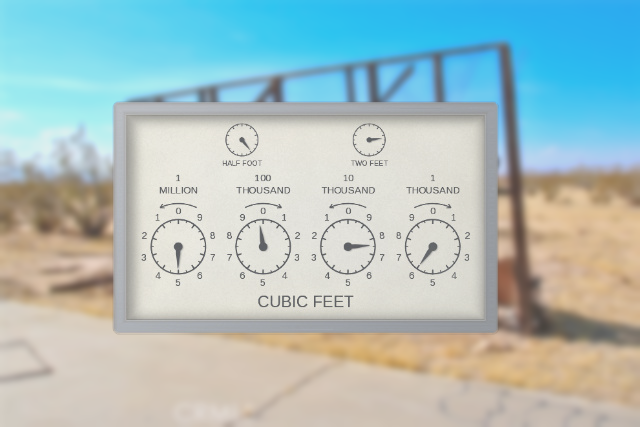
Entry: 497600; ft³
